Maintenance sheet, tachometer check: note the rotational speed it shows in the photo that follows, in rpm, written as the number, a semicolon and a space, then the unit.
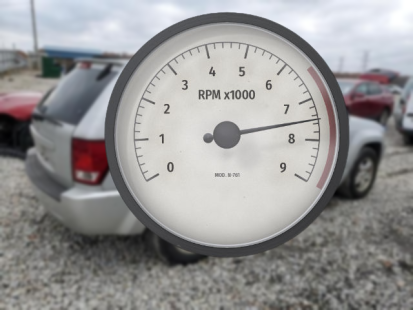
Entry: 7500; rpm
